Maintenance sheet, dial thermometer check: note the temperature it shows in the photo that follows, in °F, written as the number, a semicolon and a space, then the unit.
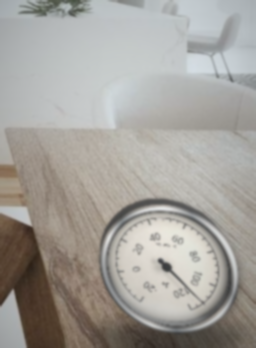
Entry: 112; °F
